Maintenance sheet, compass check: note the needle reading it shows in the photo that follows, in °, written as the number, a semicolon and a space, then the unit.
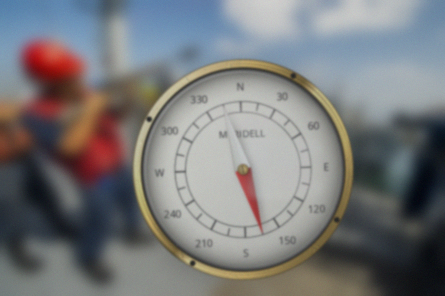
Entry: 165; °
